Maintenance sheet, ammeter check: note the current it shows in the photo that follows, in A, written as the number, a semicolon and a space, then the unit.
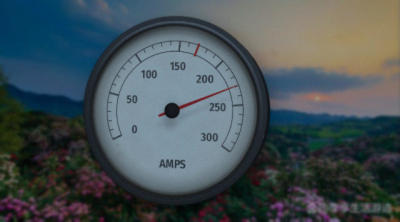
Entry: 230; A
